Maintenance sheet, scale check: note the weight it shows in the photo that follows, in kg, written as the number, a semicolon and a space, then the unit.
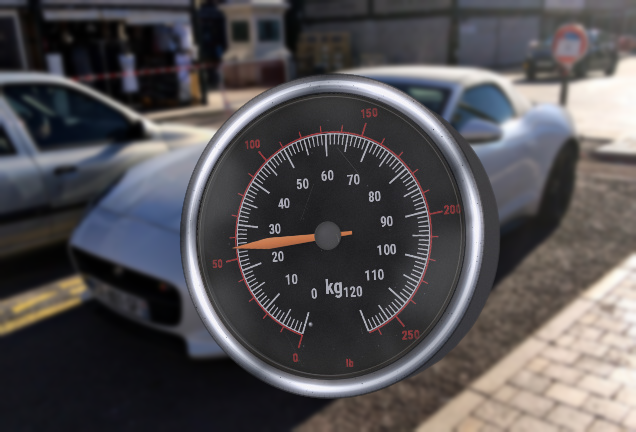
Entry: 25; kg
